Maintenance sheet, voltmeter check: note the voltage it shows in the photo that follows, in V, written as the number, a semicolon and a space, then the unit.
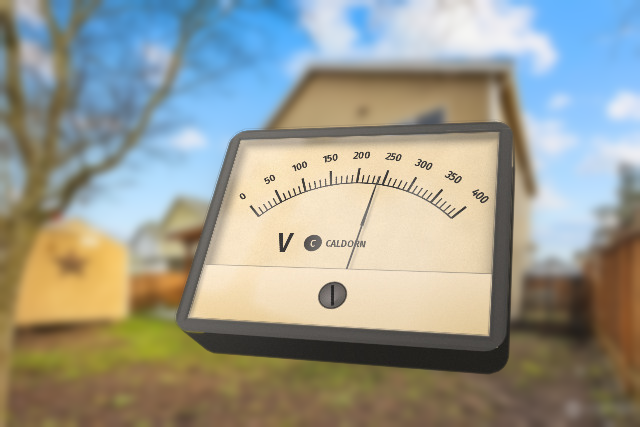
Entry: 240; V
